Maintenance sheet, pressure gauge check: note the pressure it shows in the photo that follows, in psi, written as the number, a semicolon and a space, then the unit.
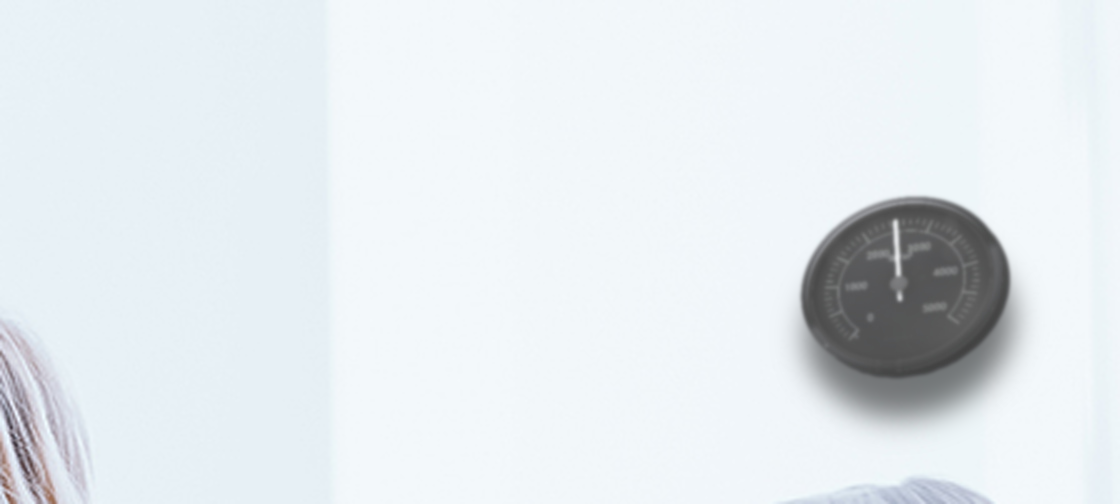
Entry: 2500; psi
